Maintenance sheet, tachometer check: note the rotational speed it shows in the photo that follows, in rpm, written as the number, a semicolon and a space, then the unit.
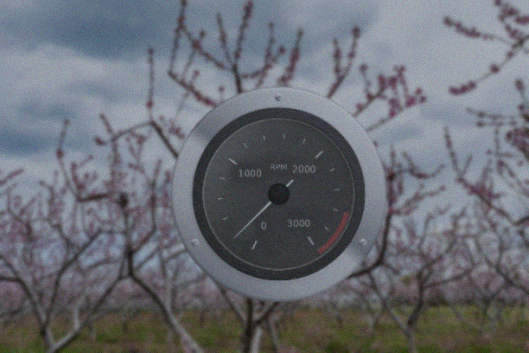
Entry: 200; rpm
